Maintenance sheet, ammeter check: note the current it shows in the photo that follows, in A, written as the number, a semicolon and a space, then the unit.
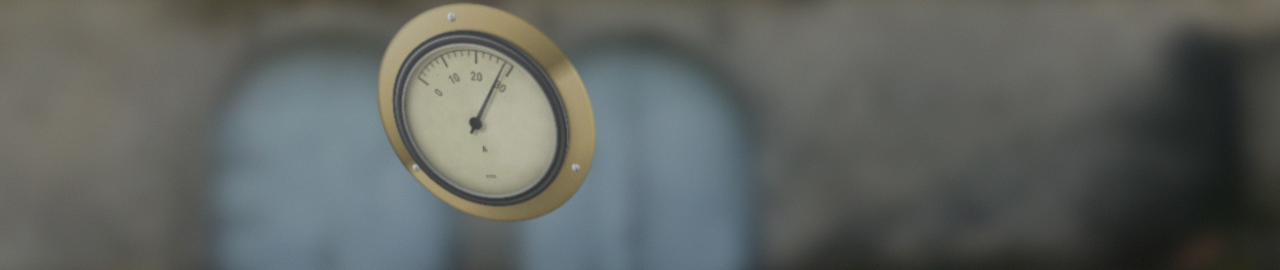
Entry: 28; A
